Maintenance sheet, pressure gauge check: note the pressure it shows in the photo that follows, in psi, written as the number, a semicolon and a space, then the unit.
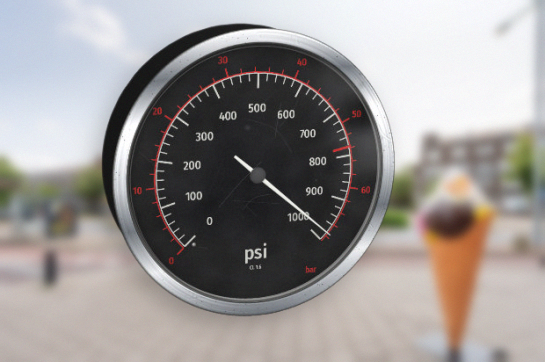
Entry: 980; psi
